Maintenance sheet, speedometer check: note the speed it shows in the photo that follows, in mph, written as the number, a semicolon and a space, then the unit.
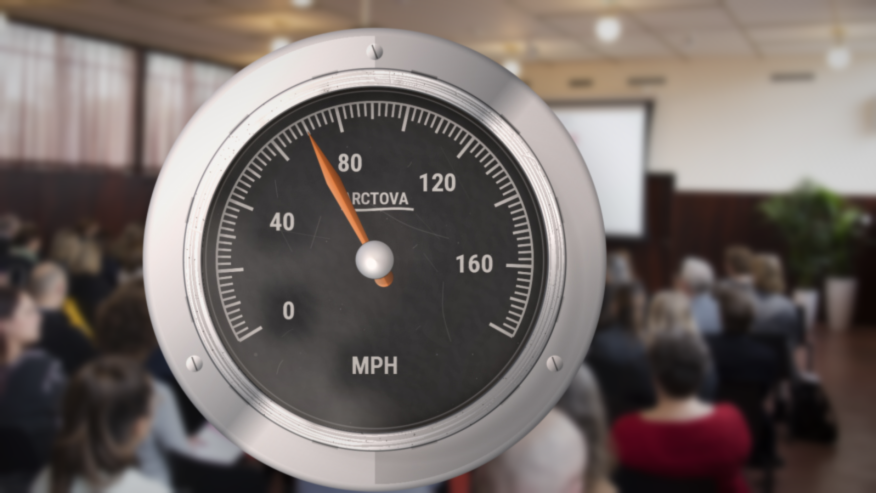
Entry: 70; mph
